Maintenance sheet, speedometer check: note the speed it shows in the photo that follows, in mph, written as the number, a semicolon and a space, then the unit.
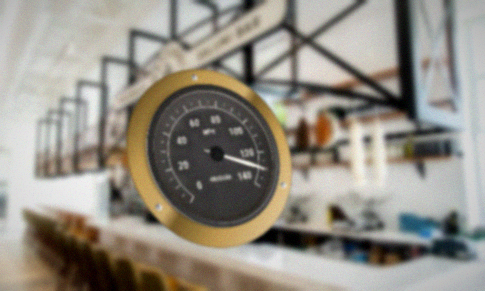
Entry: 130; mph
